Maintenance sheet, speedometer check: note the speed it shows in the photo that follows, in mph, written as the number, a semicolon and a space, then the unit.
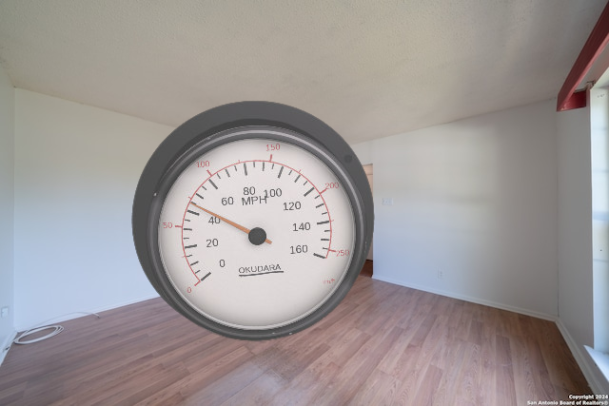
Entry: 45; mph
